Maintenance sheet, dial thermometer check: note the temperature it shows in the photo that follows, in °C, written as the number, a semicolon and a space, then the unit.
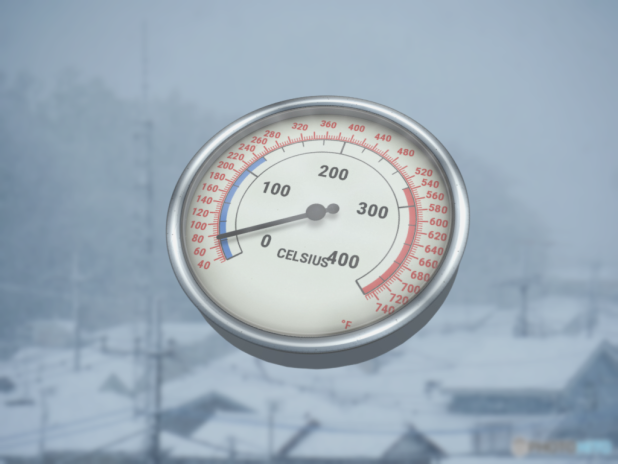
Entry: 20; °C
